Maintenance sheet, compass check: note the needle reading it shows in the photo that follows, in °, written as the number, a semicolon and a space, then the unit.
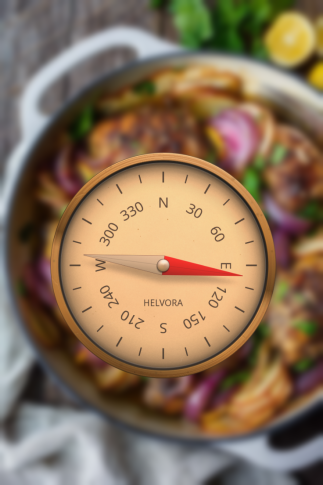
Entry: 97.5; °
